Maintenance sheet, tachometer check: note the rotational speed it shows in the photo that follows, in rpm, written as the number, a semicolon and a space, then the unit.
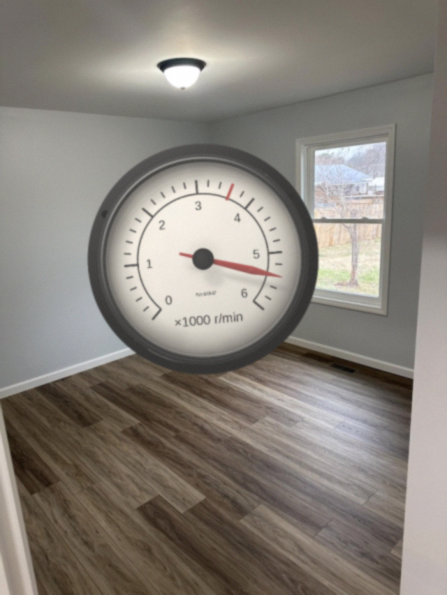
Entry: 5400; rpm
